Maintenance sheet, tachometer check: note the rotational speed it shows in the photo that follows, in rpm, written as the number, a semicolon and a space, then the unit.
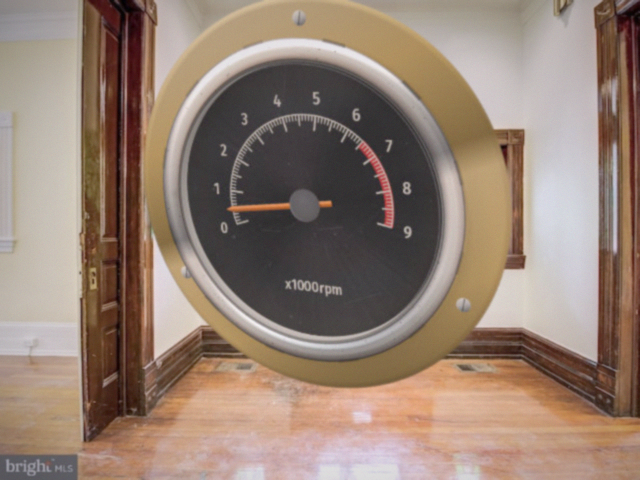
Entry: 500; rpm
